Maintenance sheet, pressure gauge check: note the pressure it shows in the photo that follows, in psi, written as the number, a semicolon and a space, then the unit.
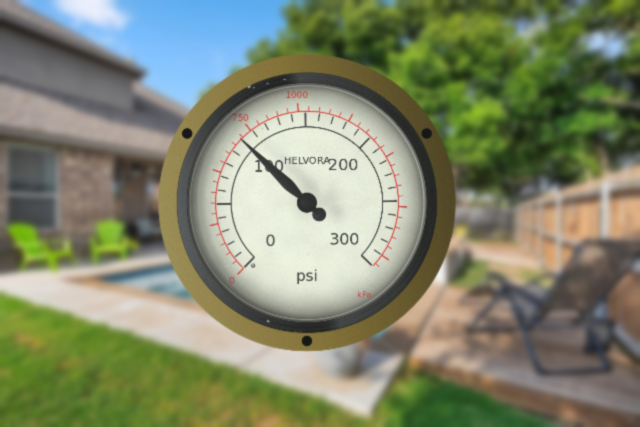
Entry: 100; psi
